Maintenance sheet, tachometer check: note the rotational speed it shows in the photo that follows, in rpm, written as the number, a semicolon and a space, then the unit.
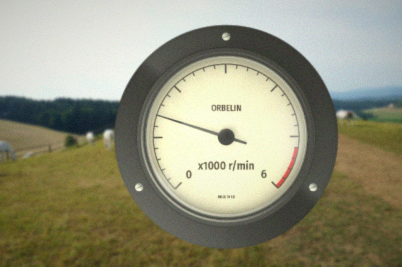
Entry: 1400; rpm
